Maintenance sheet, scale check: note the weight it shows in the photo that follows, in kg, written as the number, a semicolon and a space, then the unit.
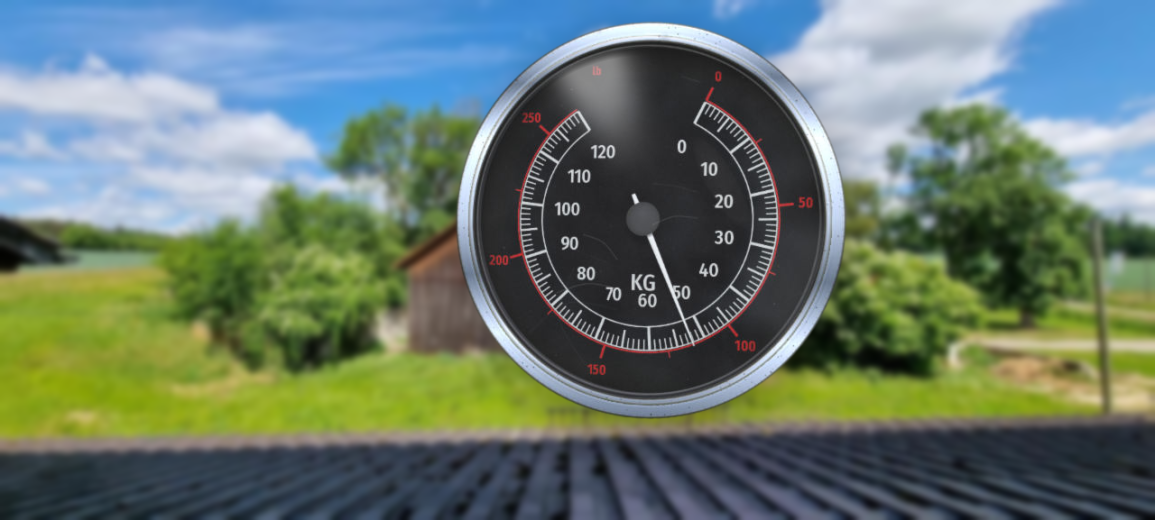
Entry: 52; kg
